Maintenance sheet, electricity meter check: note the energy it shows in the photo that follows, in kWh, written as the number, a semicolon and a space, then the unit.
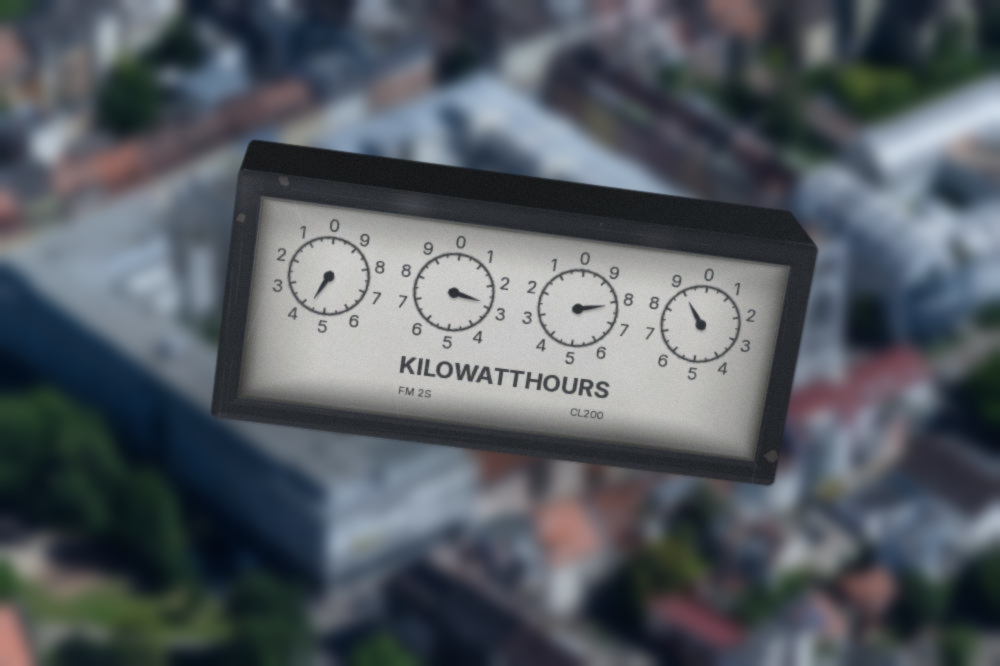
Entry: 4279; kWh
